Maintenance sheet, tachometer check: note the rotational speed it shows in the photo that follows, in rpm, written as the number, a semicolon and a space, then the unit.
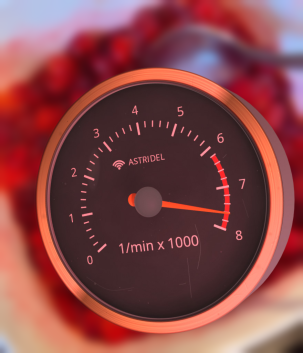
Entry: 7600; rpm
